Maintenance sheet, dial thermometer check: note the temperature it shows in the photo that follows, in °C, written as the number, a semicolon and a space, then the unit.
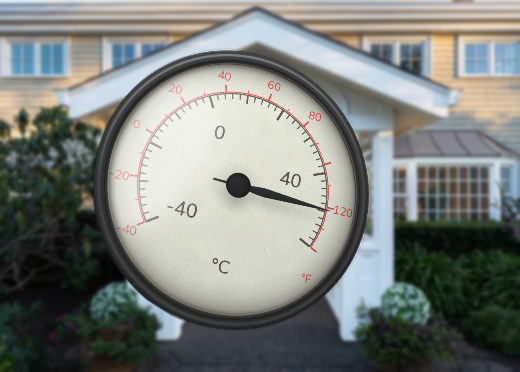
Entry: 50; °C
